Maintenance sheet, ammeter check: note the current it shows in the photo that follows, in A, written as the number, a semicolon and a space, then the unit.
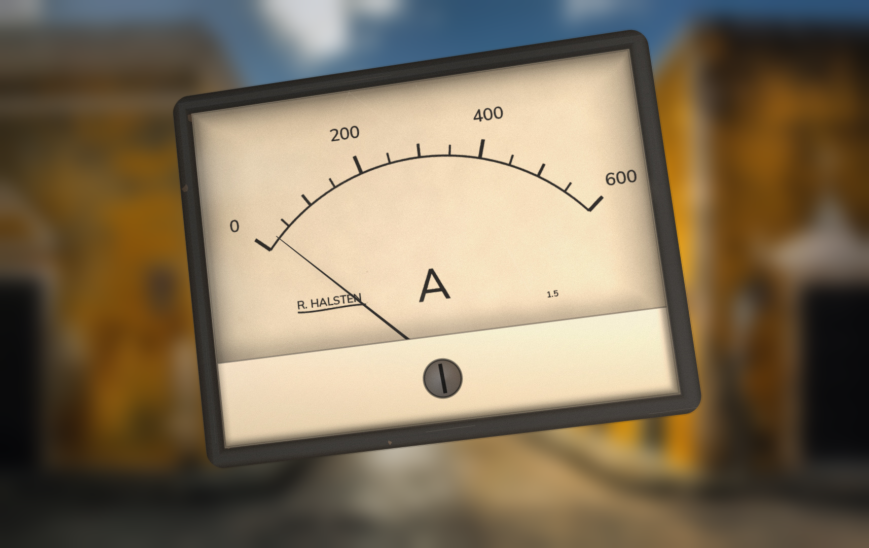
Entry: 25; A
